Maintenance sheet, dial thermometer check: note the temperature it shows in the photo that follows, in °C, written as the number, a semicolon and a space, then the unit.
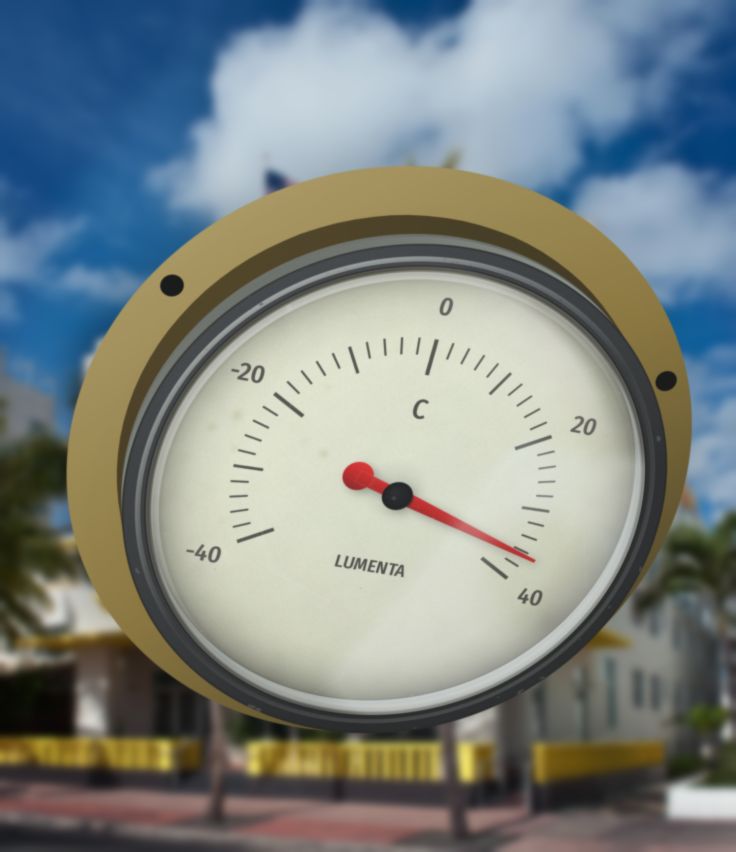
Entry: 36; °C
